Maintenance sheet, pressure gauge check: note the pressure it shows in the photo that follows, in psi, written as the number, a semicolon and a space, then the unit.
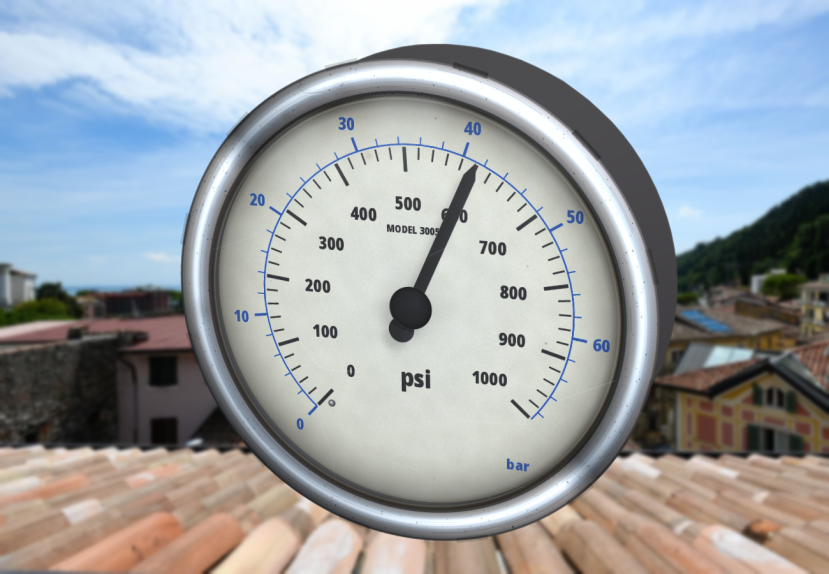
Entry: 600; psi
